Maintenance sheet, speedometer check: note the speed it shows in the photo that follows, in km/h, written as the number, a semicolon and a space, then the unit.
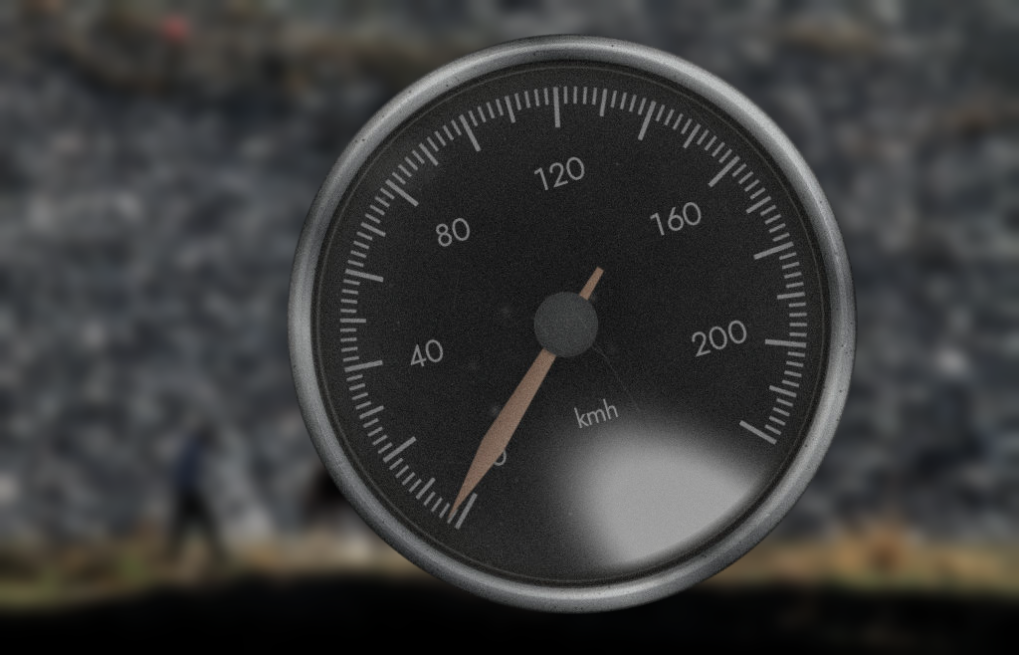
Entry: 2; km/h
